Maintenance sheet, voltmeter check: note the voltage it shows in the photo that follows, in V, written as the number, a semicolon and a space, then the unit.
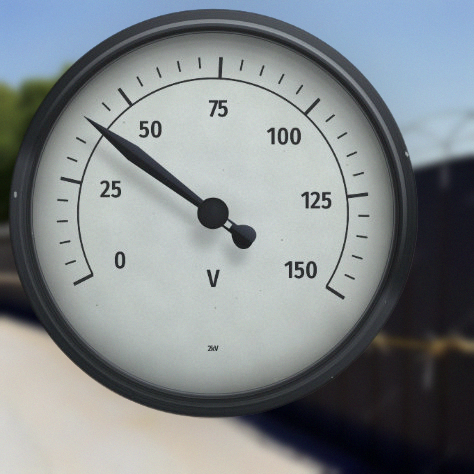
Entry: 40; V
